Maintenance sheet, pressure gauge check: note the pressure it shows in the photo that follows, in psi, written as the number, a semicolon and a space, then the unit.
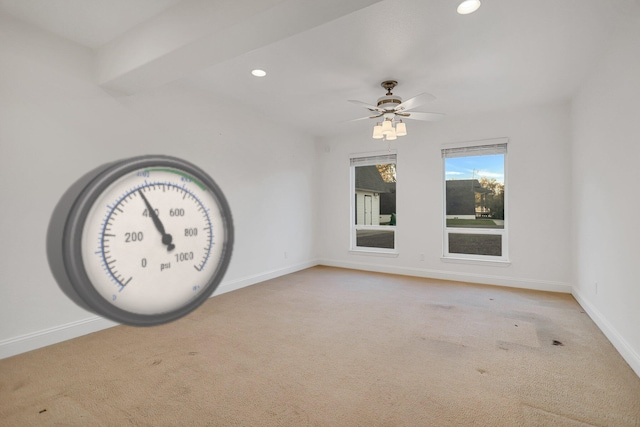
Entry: 400; psi
